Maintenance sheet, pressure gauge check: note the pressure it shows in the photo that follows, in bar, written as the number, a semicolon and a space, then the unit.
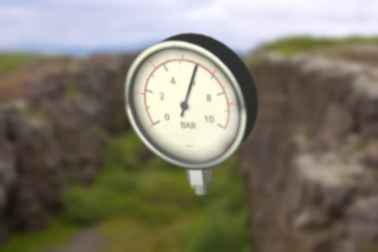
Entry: 6; bar
